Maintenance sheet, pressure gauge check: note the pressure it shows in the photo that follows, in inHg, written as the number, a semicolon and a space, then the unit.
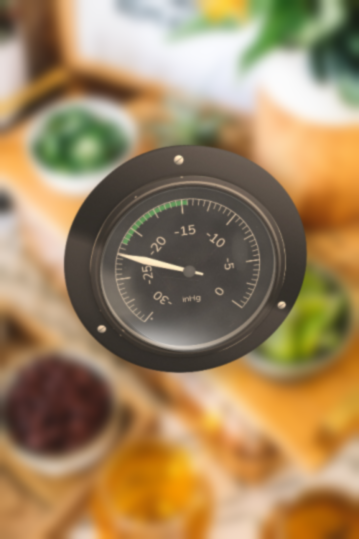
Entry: -22.5; inHg
